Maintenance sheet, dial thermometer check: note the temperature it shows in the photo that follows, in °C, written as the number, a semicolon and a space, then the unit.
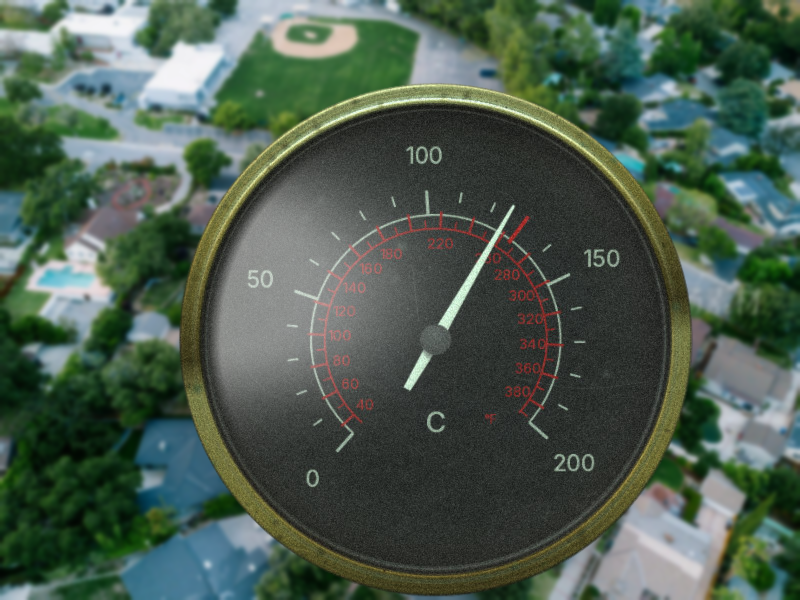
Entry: 125; °C
